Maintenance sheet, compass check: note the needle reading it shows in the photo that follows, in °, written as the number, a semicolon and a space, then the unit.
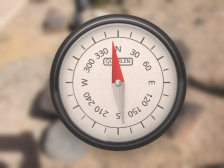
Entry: 352.5; °
